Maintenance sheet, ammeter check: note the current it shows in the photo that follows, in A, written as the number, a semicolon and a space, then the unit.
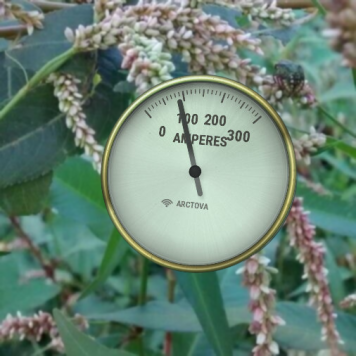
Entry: 90; A
